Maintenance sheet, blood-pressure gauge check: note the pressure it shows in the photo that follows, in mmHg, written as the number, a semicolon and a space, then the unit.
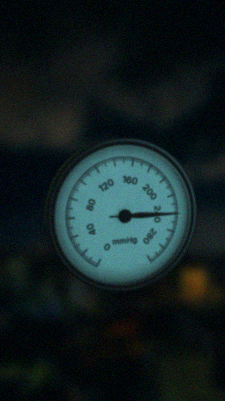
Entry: 240; mmHg
